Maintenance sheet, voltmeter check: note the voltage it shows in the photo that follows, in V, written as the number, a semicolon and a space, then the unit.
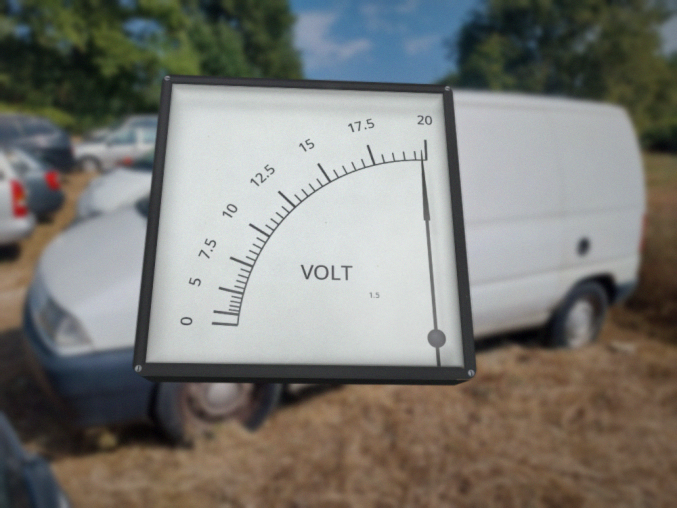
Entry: 19.75; V
